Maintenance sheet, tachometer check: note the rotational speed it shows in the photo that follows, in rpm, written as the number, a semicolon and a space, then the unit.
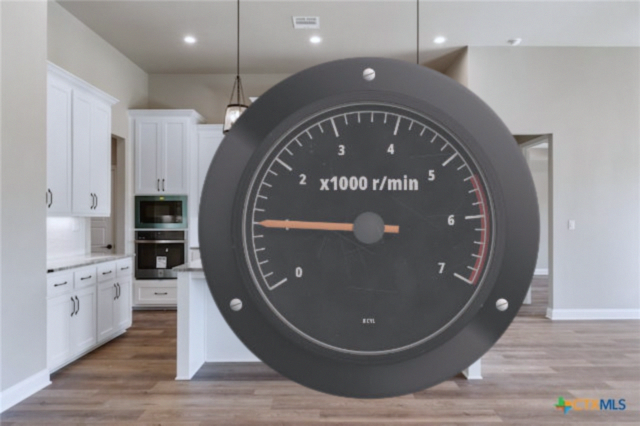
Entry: 1000; rpm
